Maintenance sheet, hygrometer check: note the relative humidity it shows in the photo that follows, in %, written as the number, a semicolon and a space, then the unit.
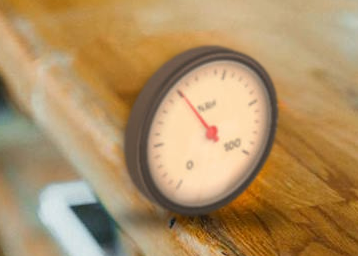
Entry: 40; %
